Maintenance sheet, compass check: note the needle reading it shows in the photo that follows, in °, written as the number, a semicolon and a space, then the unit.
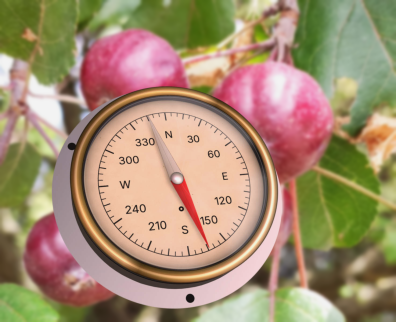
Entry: 165; °
